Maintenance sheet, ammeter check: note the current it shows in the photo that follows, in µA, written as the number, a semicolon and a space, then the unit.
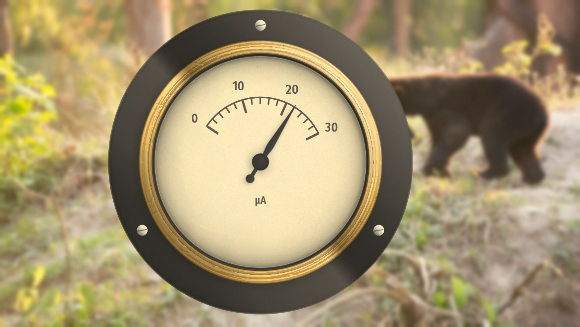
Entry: 22; µA
